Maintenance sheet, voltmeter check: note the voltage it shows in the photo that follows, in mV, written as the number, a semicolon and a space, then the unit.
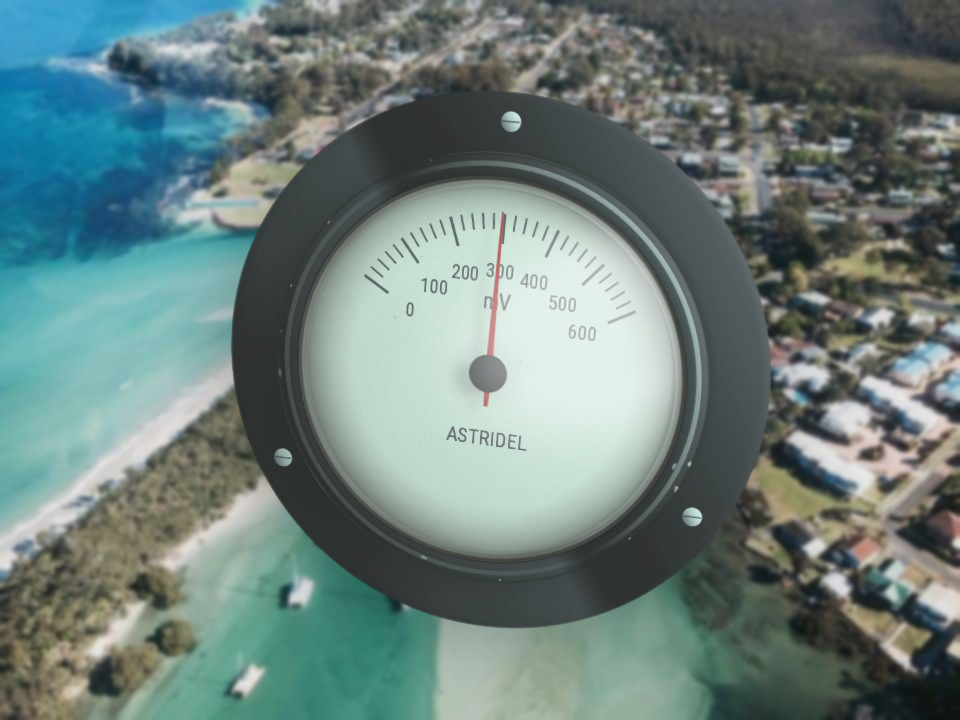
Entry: 300; mV
